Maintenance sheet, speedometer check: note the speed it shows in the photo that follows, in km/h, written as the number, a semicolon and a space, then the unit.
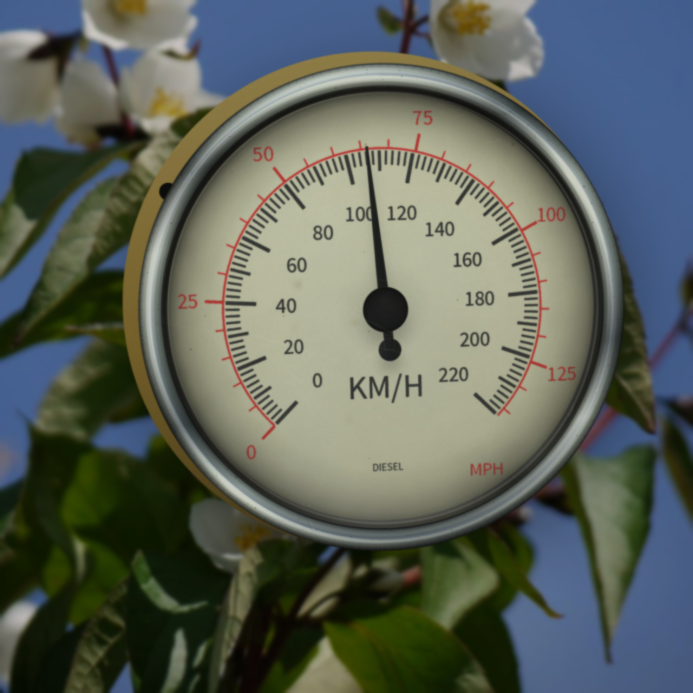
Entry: 106; km/h
